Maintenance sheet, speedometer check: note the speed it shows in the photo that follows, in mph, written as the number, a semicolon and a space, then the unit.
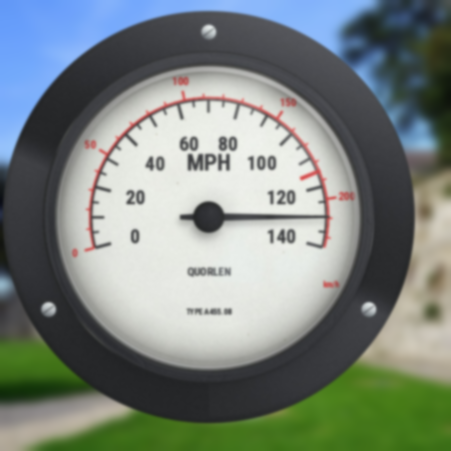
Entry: 130; mph
